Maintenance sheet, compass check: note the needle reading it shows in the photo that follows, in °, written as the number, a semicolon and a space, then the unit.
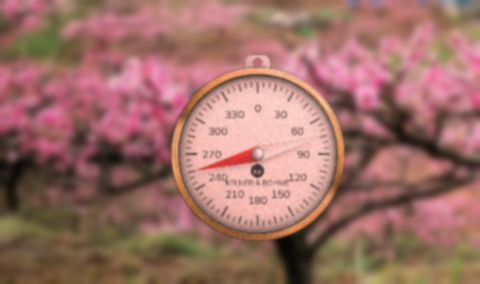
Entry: 255; °
